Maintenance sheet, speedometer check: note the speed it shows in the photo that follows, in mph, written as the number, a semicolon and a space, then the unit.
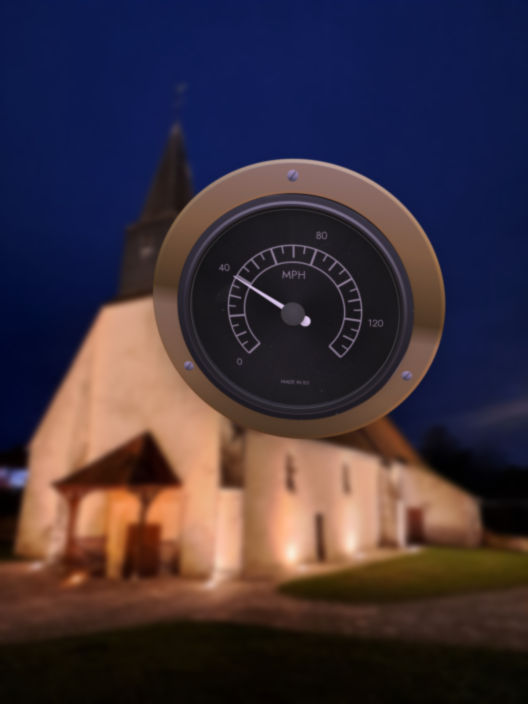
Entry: 40; mph
